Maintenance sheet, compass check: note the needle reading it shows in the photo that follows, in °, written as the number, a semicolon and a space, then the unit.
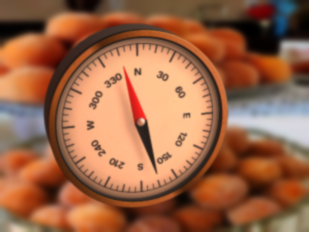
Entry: 345; °
